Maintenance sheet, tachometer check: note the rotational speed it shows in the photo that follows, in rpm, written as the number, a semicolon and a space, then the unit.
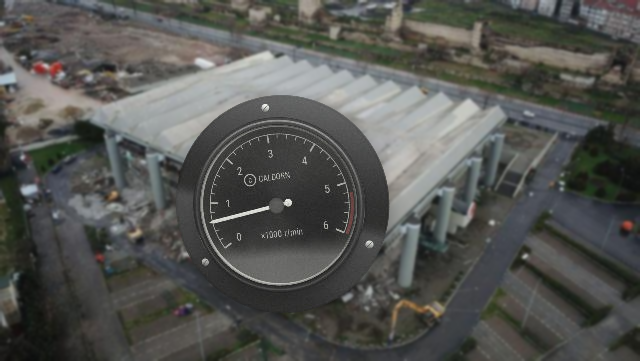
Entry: 600; rpm
